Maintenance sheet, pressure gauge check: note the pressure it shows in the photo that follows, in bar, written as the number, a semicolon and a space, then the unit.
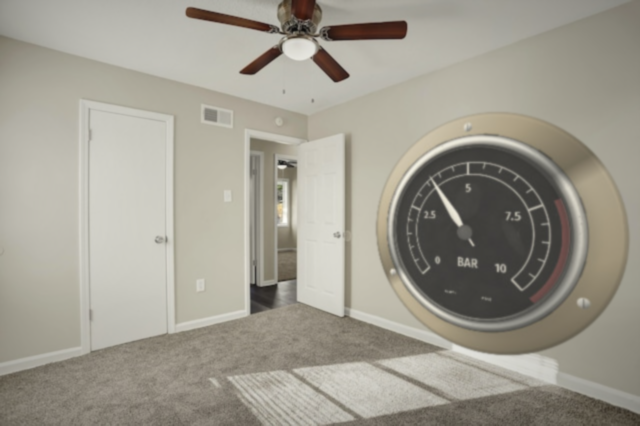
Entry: 3.75; bar
